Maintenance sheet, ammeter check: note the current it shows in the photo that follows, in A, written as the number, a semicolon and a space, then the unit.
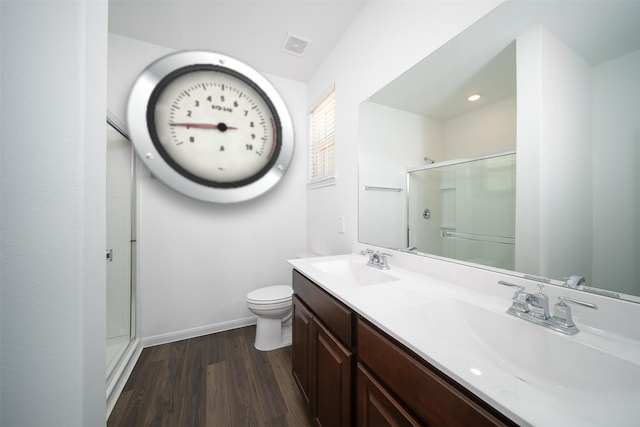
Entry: 1; A
